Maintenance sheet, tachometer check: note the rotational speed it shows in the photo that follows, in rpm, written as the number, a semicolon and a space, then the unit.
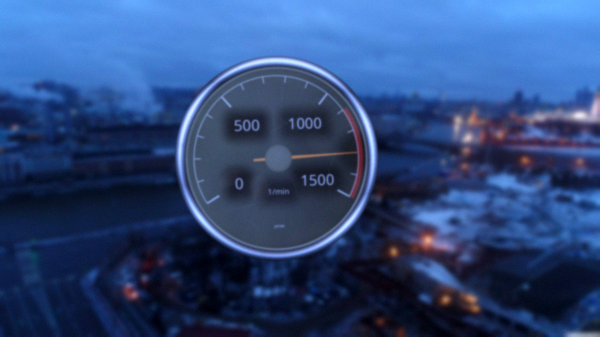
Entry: 1300; rpm
